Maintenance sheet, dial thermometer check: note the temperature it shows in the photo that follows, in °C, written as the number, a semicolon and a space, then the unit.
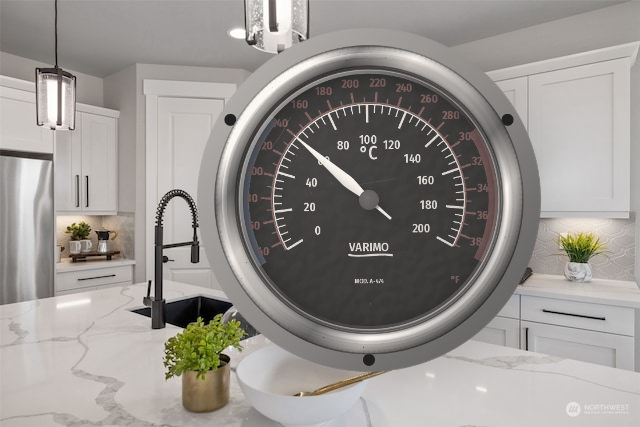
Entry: 60; °C
